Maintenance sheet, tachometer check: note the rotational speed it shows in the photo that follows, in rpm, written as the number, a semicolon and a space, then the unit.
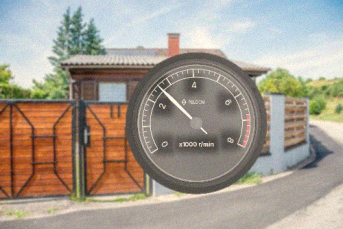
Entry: 2600; rpm
